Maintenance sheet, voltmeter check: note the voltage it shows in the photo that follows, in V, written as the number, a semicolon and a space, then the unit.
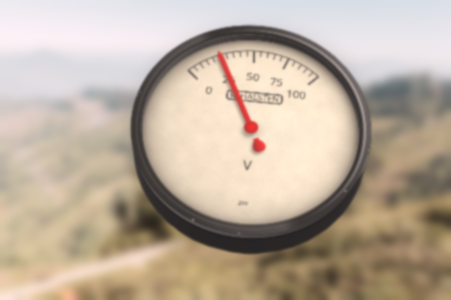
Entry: 25; V
